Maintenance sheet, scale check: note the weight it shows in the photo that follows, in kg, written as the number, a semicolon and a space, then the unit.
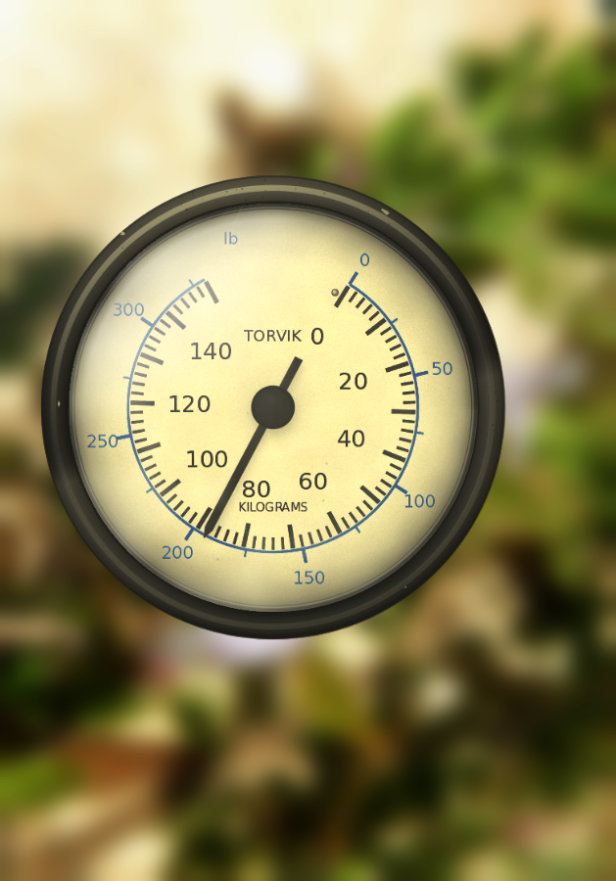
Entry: 88; kg
